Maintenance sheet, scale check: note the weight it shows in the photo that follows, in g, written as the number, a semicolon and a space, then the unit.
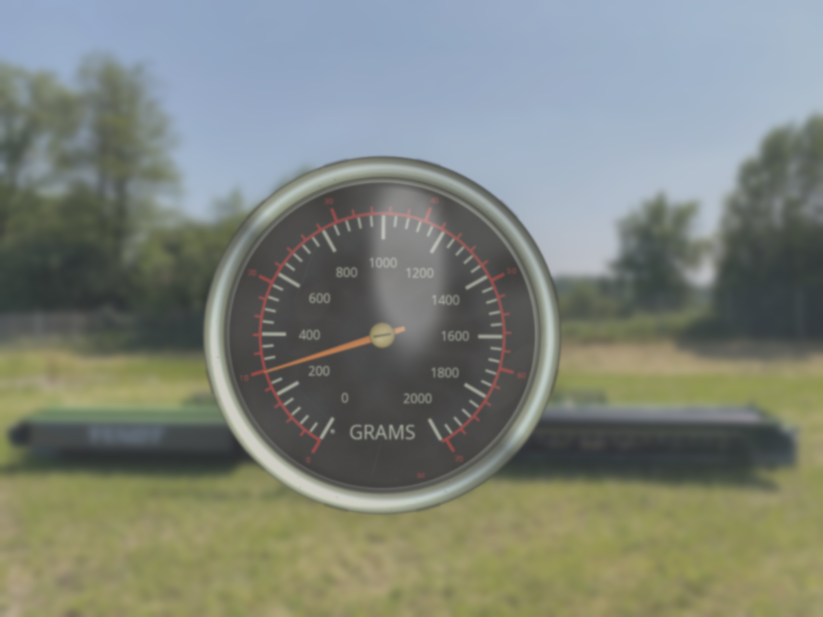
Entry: 280; g
